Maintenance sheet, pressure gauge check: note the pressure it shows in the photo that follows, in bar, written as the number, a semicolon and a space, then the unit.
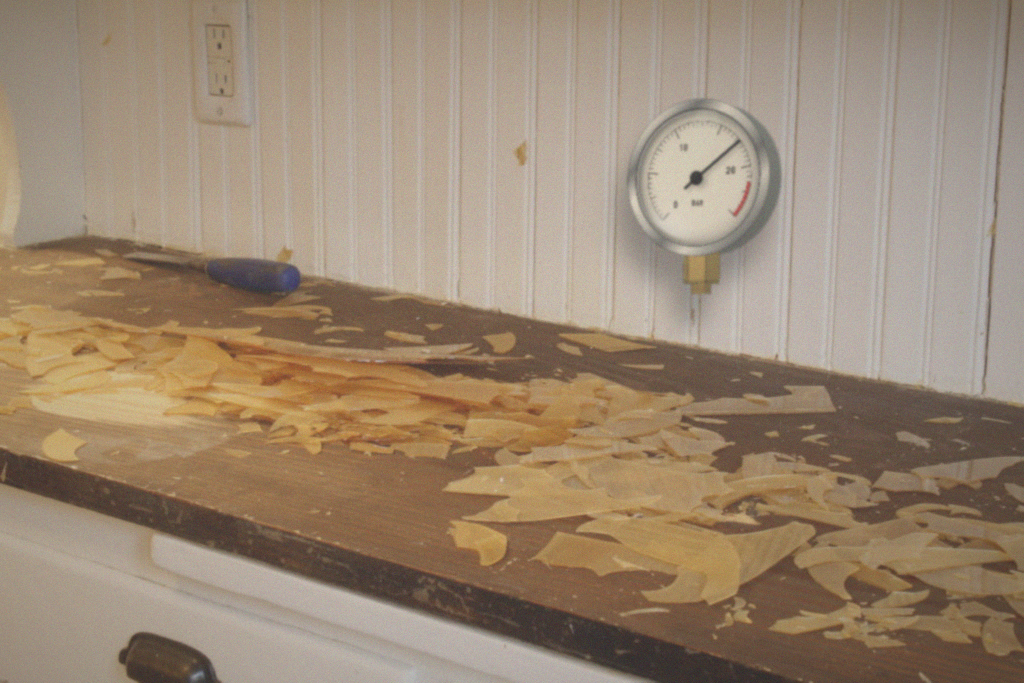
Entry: 17.5; bar
